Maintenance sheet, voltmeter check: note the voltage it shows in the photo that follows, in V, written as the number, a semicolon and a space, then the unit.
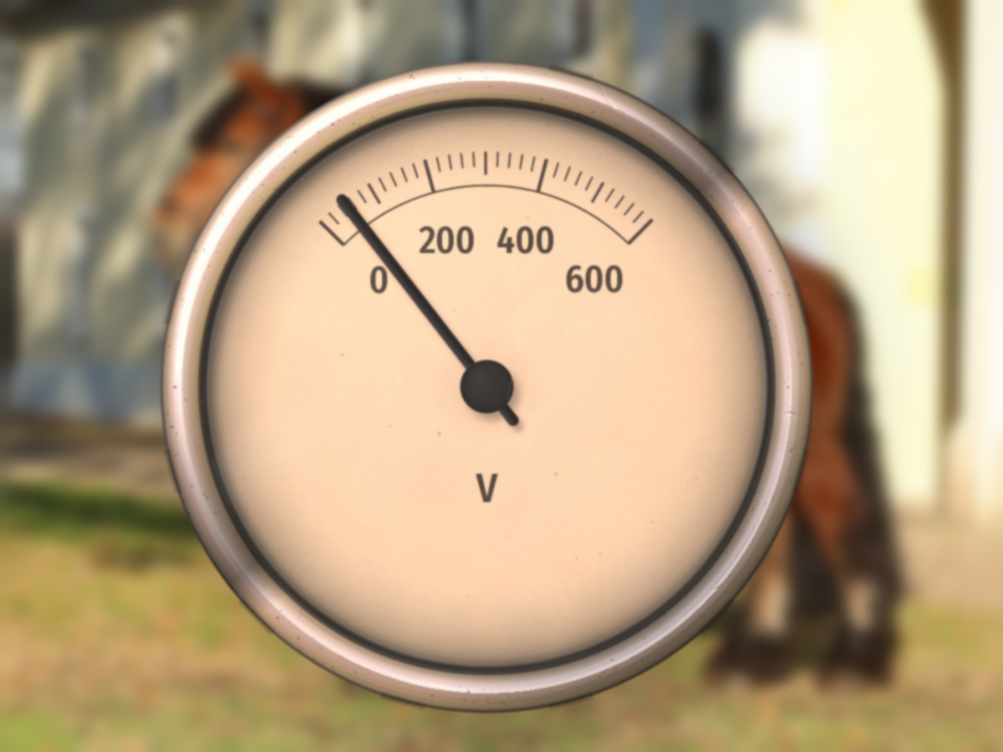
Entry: 50; V
